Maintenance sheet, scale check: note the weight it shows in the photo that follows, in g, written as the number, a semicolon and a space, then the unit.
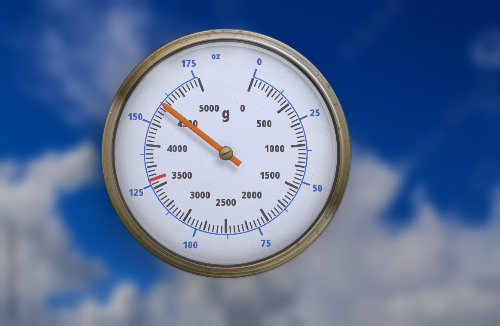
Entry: 4500; g
